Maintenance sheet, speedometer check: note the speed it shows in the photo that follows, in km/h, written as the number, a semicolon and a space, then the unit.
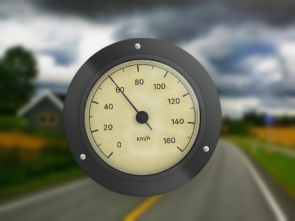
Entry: 60; km/h
